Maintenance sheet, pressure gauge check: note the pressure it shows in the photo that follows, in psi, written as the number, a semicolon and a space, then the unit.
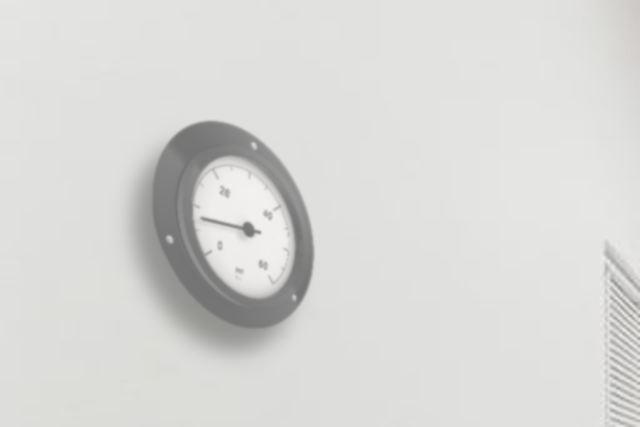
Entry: 7.5; psi
